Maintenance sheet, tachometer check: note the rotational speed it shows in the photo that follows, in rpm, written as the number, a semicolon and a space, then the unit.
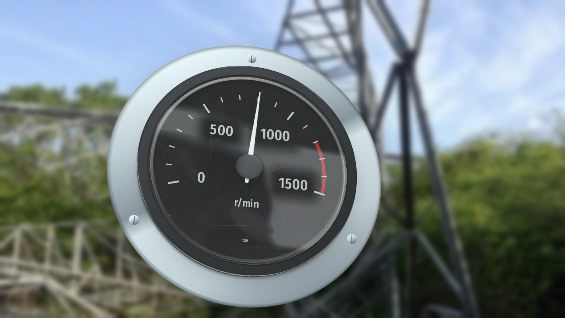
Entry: 800; rpm
